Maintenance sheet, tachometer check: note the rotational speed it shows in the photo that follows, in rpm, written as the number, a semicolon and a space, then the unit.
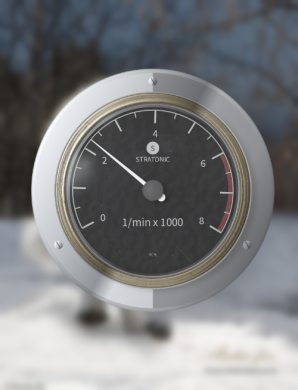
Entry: 2250; rpm
